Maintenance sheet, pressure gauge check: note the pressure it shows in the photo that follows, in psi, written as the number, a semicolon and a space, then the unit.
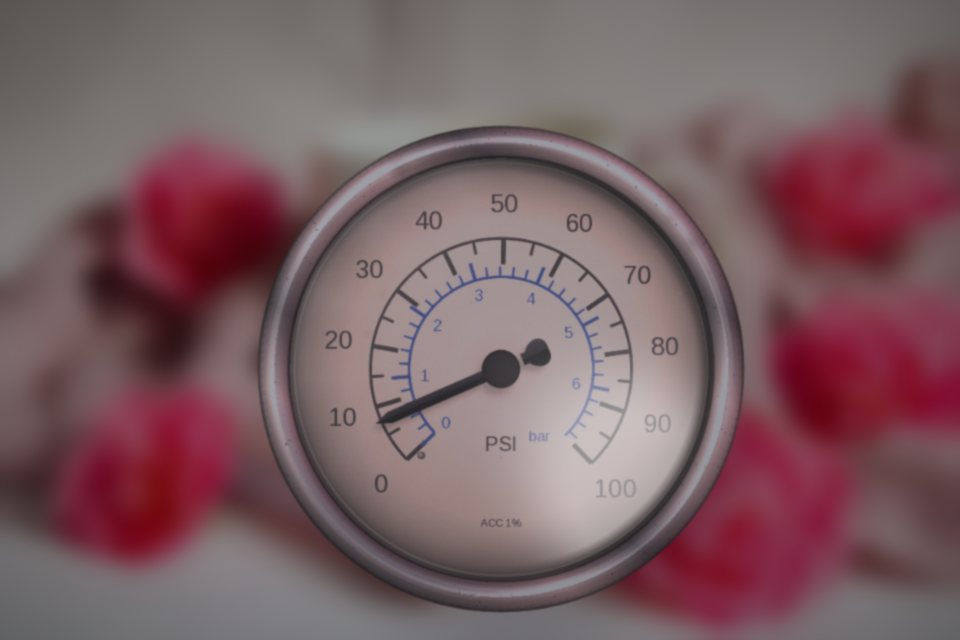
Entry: 7.5; psi
